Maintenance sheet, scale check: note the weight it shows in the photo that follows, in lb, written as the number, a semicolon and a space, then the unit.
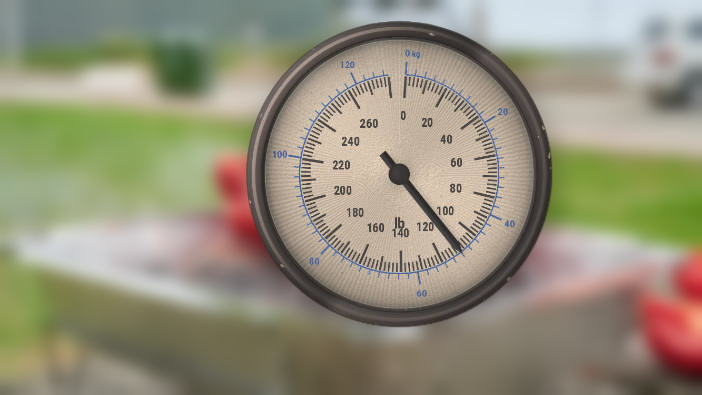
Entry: 110; lb
